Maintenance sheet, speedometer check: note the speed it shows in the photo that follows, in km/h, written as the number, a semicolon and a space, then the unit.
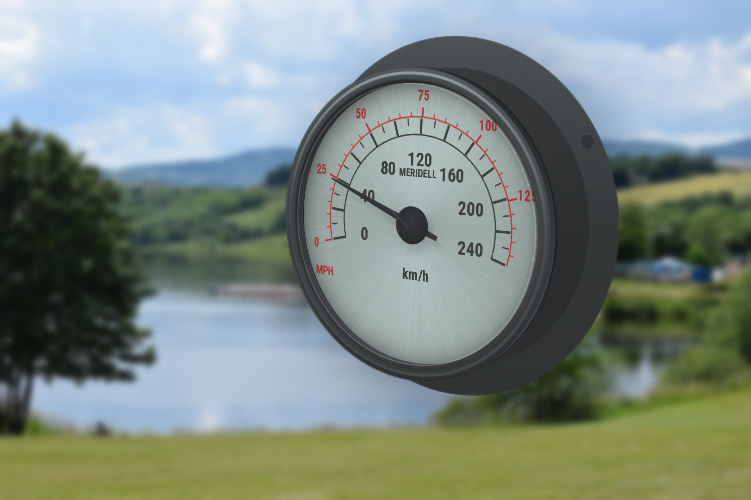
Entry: 40; km/h
